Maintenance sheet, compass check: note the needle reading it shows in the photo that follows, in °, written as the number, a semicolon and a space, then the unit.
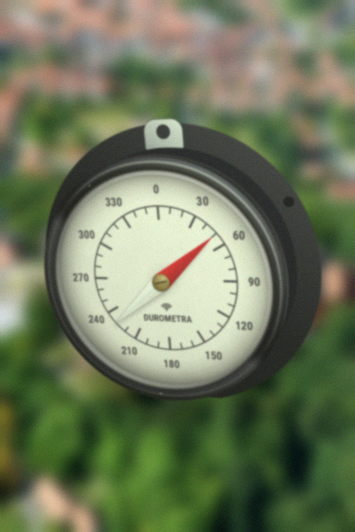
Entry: 50; °
